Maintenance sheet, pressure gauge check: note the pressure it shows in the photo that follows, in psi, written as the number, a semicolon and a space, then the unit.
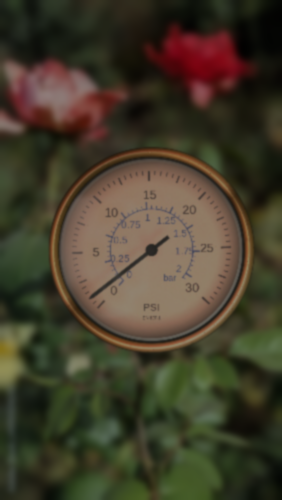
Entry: 1; psi
